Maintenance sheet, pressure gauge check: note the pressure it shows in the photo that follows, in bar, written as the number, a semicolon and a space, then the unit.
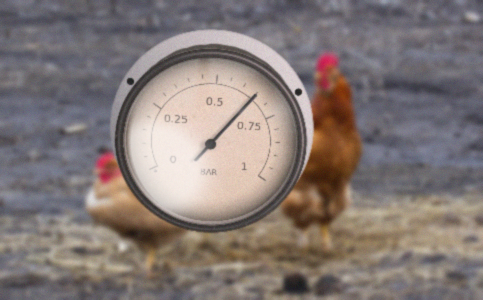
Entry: 0.65; bar
